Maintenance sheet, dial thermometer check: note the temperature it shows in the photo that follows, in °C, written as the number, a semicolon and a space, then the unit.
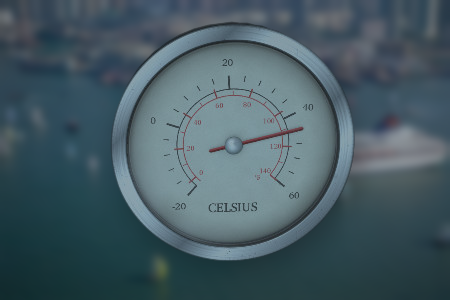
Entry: 44; °C
